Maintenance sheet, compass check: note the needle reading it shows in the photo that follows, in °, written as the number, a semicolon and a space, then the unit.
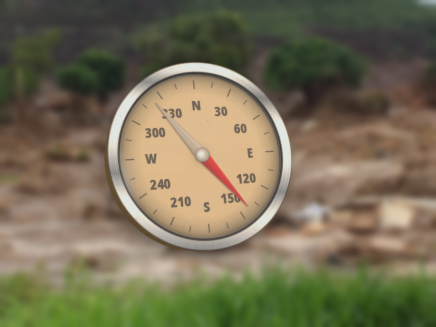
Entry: 142.5; °
